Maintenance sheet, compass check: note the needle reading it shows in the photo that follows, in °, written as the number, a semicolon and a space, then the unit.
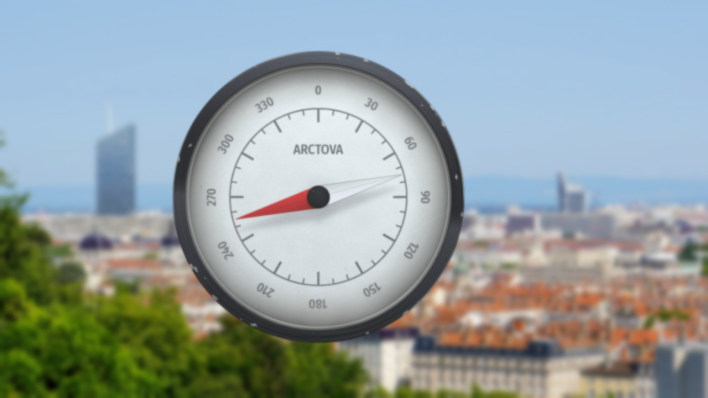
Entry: 255; °
